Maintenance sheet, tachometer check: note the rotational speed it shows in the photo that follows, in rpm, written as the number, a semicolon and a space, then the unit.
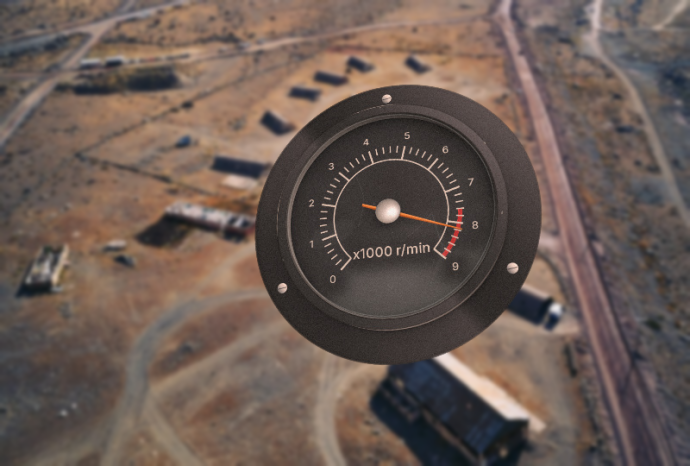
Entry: 8200; rpm
